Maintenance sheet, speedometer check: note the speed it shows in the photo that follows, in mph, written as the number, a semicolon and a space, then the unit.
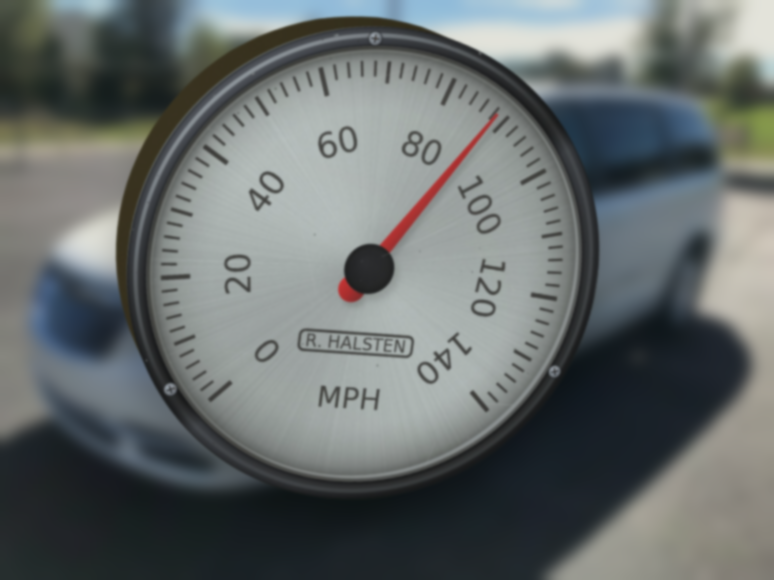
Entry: 88; mph
